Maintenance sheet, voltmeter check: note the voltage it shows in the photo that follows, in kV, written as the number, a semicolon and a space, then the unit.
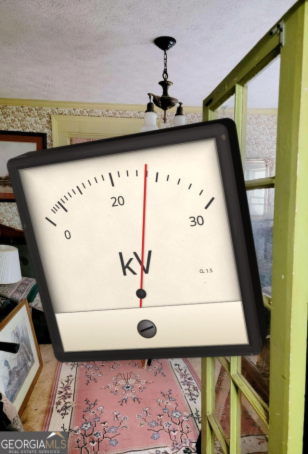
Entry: 24; kV
